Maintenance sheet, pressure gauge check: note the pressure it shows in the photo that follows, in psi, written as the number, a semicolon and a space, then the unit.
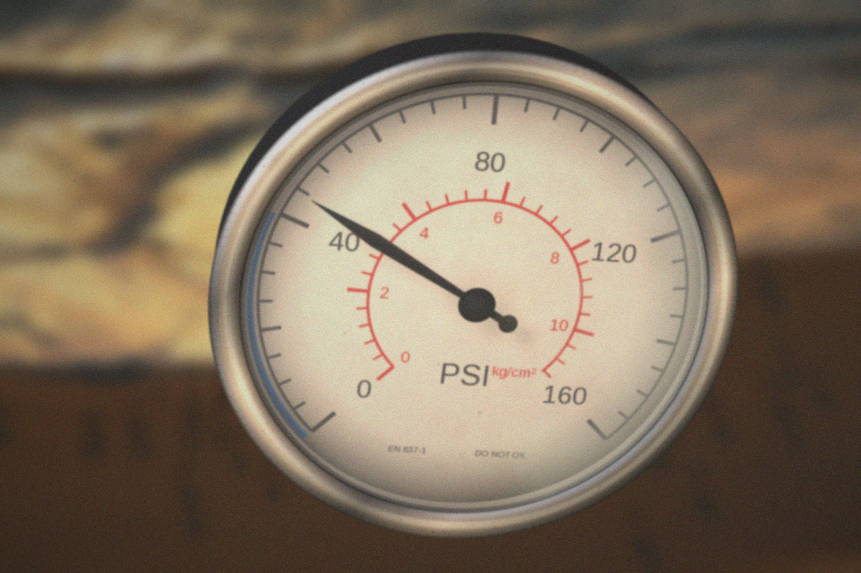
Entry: 45; psi
